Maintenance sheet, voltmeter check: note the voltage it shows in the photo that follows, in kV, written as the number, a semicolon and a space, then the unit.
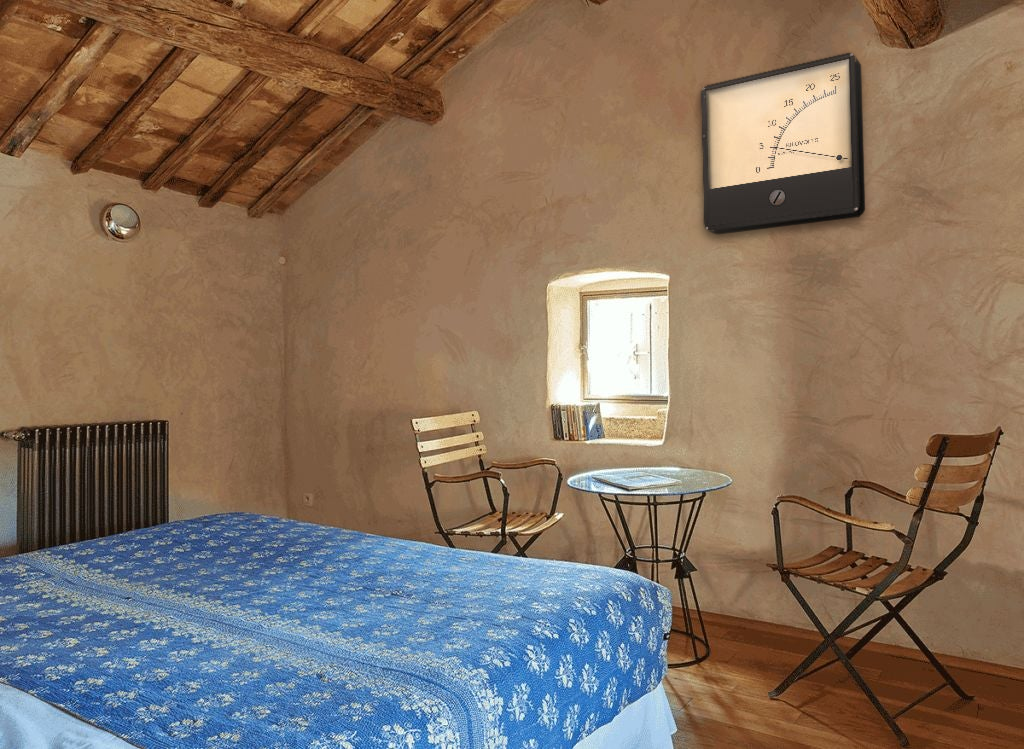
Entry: 5; kV
